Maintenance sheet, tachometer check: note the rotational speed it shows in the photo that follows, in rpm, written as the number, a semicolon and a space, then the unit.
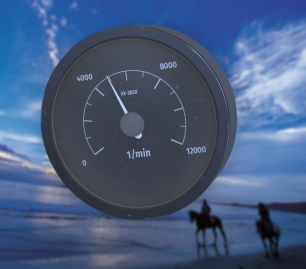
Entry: 5000; rpm
